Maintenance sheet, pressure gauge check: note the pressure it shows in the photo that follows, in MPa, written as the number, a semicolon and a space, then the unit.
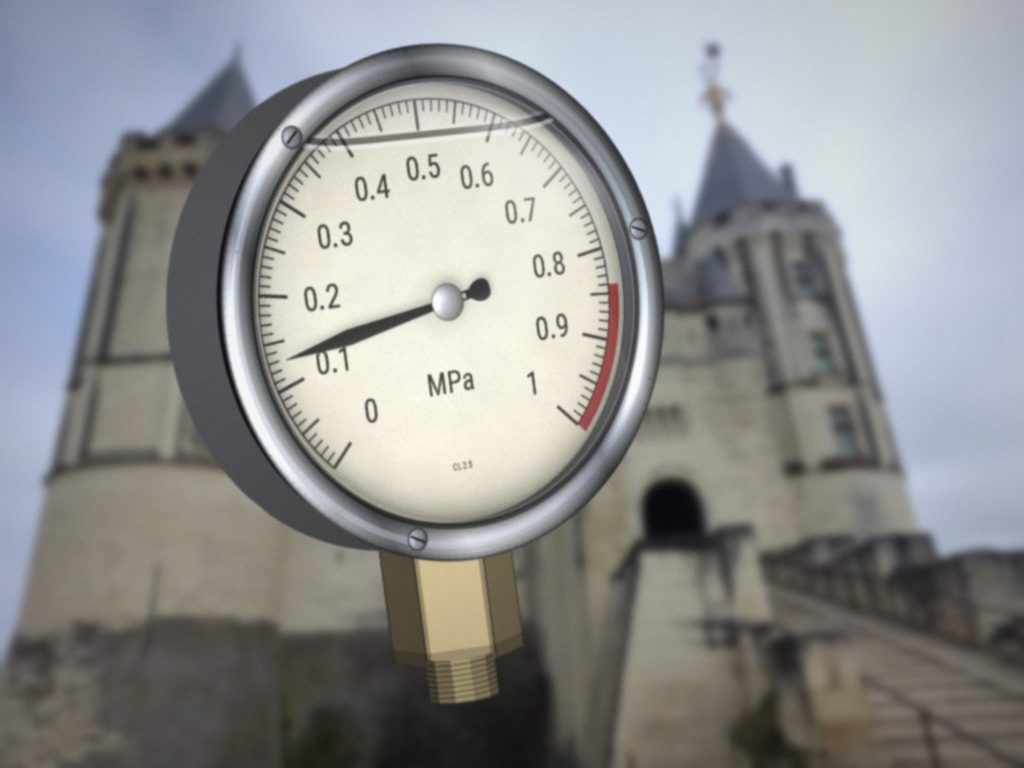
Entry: 0.13; MPa
